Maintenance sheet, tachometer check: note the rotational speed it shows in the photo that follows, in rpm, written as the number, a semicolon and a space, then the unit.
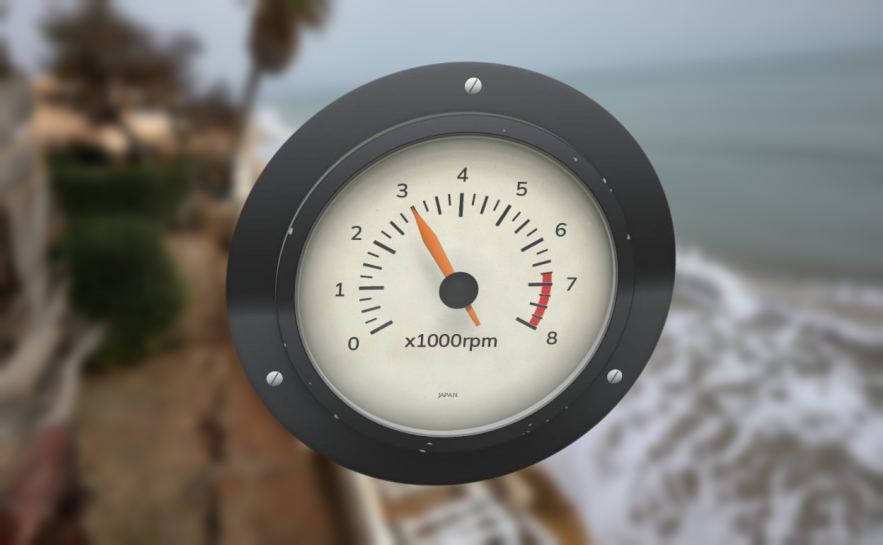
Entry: 3000; rpm
